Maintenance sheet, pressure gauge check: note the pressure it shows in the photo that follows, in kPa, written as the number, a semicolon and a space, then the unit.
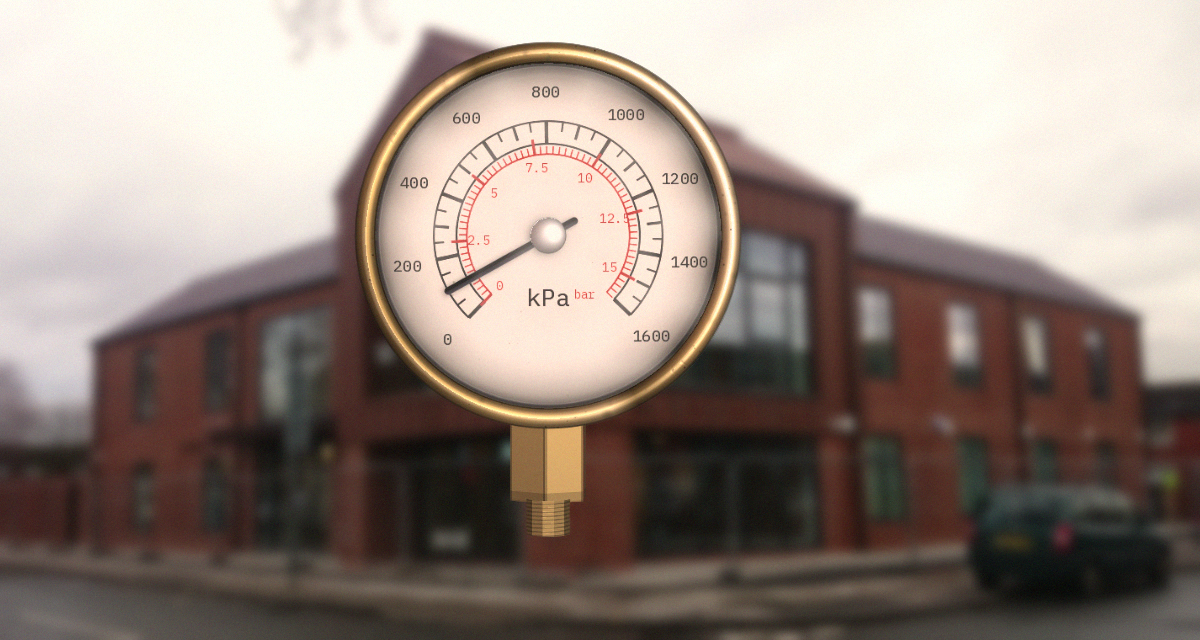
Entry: 100; kPa
